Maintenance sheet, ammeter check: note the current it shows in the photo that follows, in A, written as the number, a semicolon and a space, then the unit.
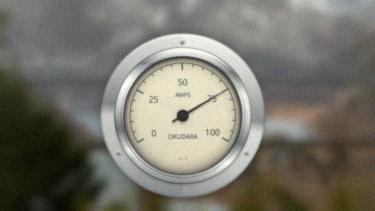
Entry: 75; A
